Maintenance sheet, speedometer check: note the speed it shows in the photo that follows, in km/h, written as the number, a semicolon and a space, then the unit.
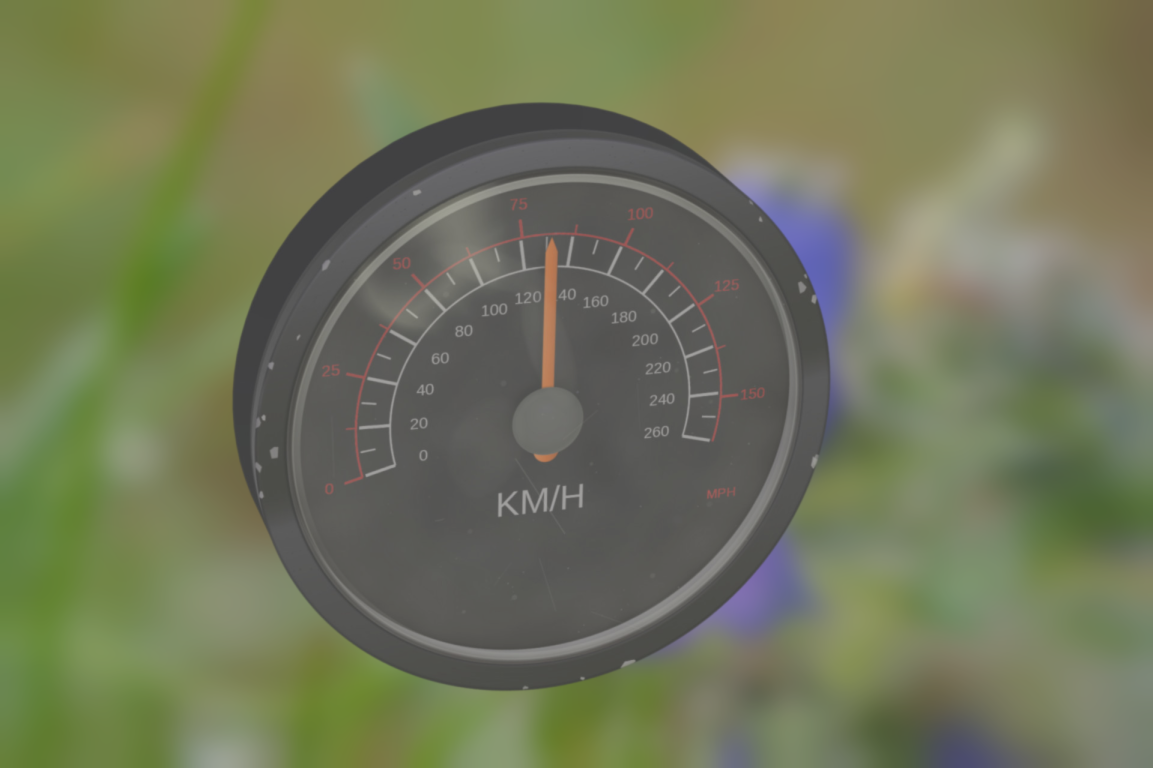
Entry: 130; km/h
